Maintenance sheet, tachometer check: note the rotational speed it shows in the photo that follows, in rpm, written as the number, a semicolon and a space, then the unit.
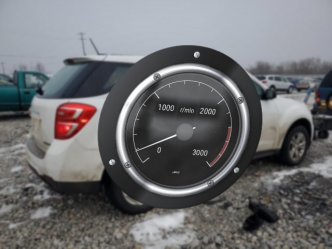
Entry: 200; rpm
